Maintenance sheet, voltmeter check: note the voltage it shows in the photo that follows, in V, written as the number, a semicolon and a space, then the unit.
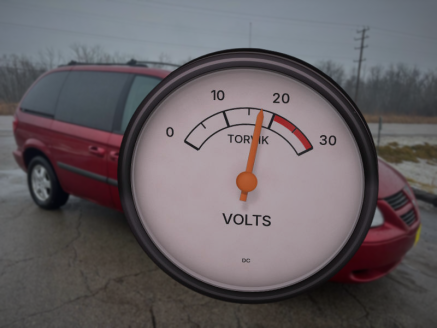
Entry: 17.5; V
